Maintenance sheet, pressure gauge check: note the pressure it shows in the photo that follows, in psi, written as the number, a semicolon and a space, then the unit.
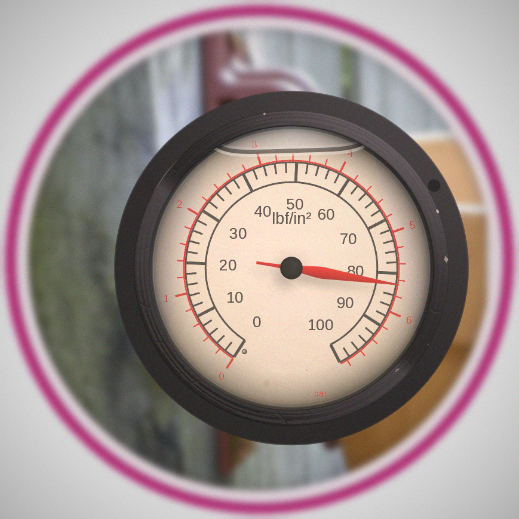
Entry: 82; psi
